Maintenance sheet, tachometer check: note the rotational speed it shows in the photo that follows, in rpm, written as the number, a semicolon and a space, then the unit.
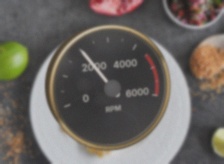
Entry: 2000; rpm
